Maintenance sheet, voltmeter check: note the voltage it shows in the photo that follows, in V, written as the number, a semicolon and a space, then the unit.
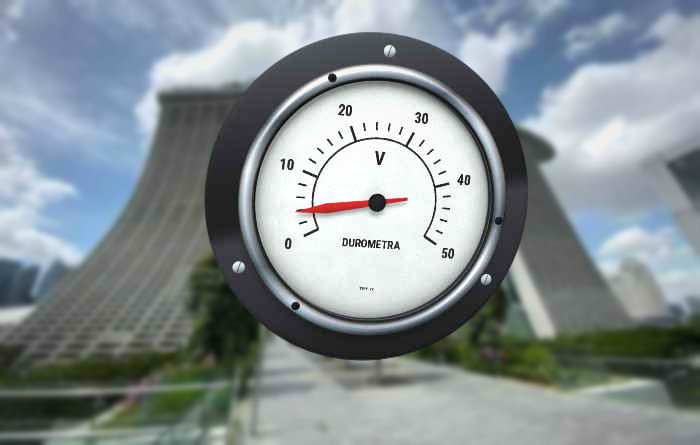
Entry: 4; V
